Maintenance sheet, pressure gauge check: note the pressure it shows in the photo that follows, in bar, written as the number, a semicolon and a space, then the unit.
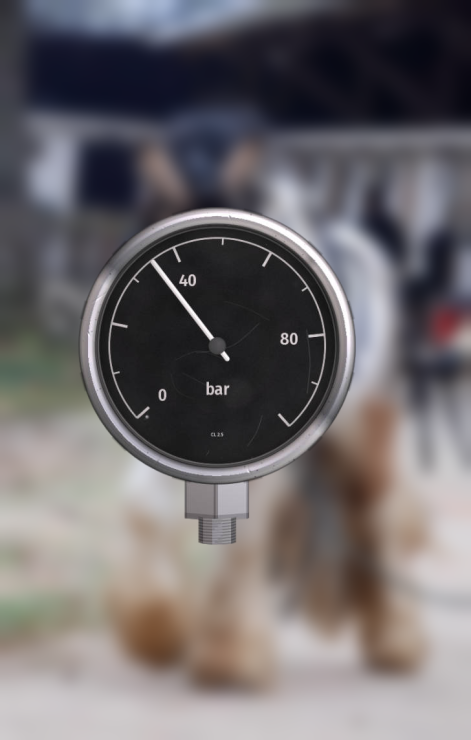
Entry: 35; bar
